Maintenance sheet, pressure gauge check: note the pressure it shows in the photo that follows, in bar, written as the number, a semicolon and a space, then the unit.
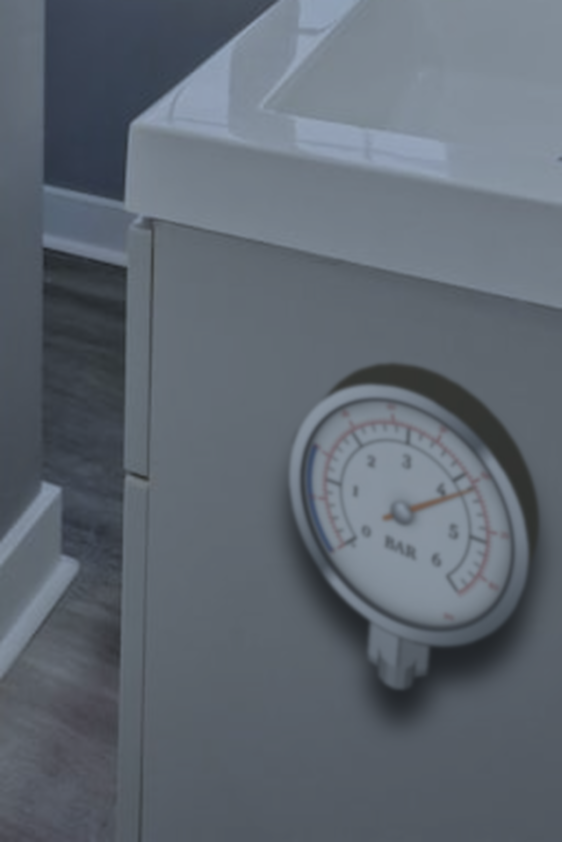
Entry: 4.2; bar
